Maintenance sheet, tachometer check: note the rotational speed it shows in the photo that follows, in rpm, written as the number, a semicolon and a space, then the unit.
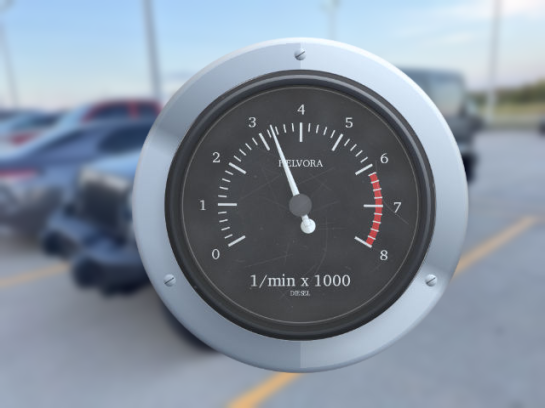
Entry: 3300; rpm
